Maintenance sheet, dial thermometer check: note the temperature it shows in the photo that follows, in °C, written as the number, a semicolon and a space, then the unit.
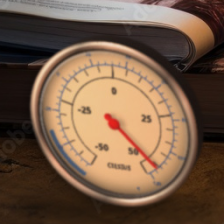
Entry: 45; °C
